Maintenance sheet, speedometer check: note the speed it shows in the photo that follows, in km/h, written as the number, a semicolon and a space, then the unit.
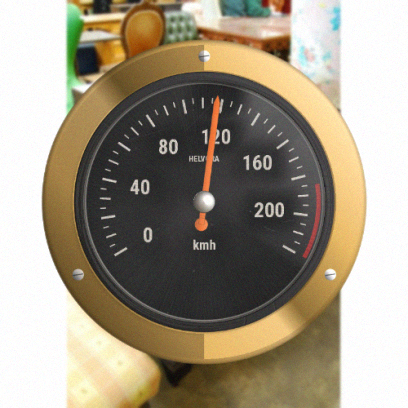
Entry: 117.5; km/h
